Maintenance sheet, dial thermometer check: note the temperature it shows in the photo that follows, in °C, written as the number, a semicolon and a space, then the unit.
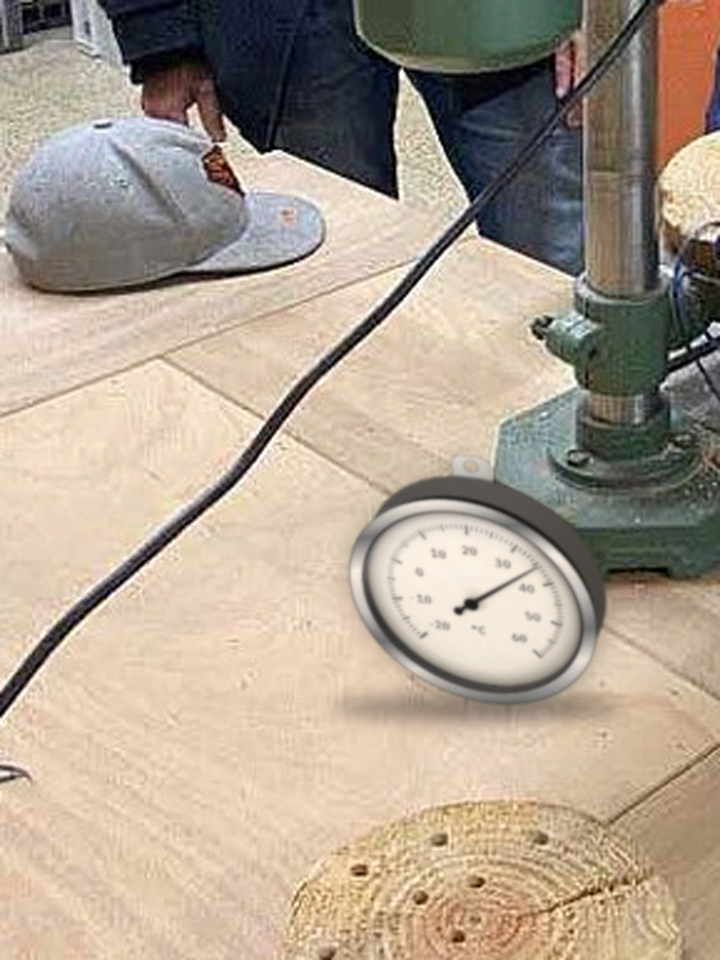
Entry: 35; °C
